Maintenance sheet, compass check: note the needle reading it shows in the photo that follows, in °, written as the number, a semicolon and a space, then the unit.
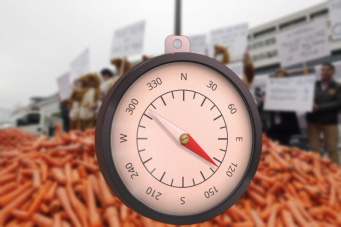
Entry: 127.5; °
